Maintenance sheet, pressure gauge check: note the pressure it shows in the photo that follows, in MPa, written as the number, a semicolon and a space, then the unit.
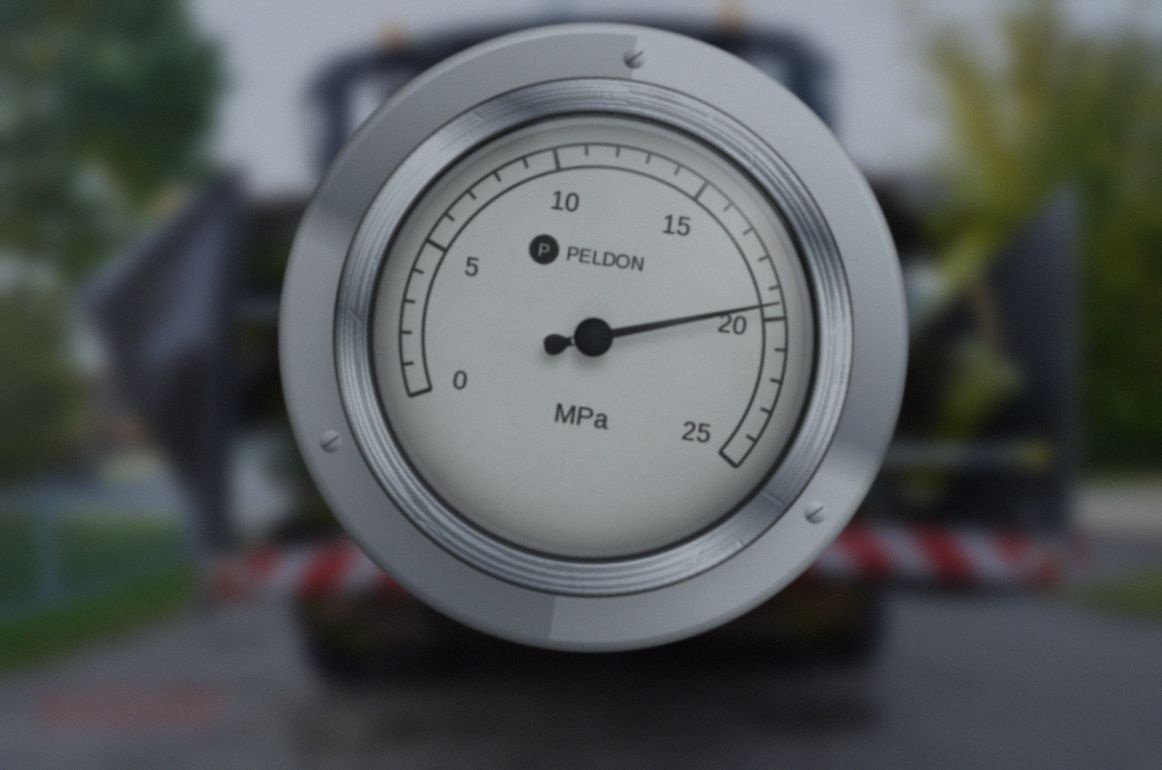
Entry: 19.5; MPa
